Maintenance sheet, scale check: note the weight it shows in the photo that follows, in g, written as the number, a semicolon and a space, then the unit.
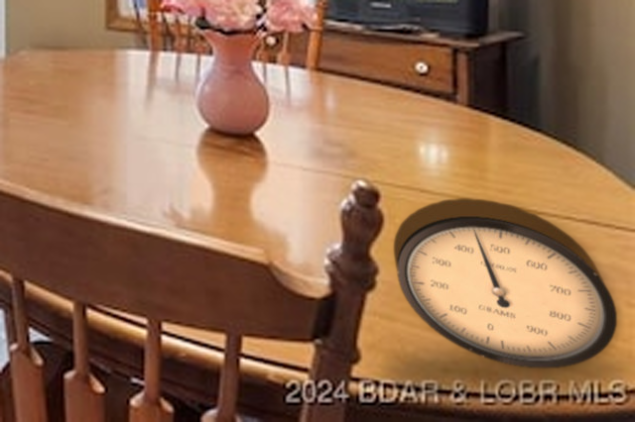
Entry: 450; g
